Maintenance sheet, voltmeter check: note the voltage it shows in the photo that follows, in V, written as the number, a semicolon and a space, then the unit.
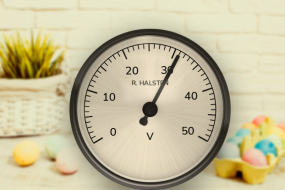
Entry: 31; V
